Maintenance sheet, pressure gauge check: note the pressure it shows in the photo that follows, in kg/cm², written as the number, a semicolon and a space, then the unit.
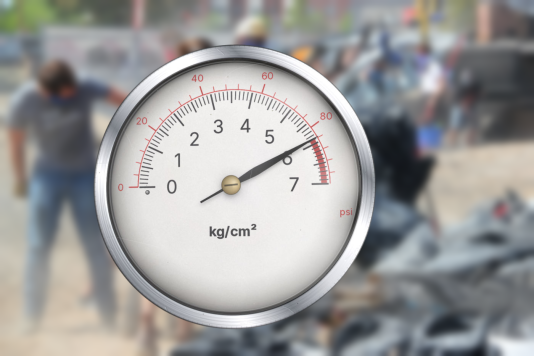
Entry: 5.9; kg/cm²
